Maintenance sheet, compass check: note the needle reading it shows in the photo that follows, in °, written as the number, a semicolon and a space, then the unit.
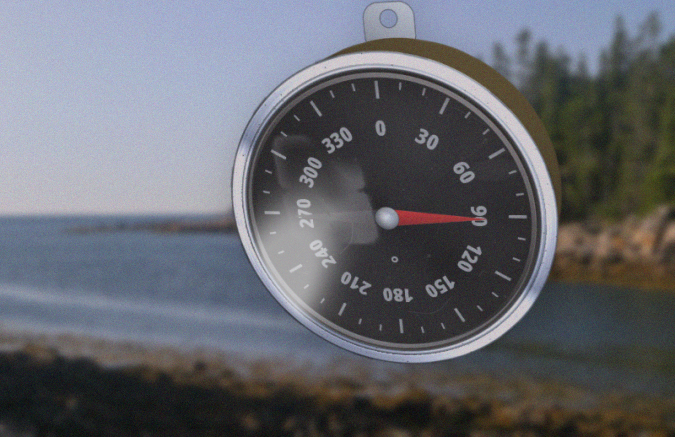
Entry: 90; °
